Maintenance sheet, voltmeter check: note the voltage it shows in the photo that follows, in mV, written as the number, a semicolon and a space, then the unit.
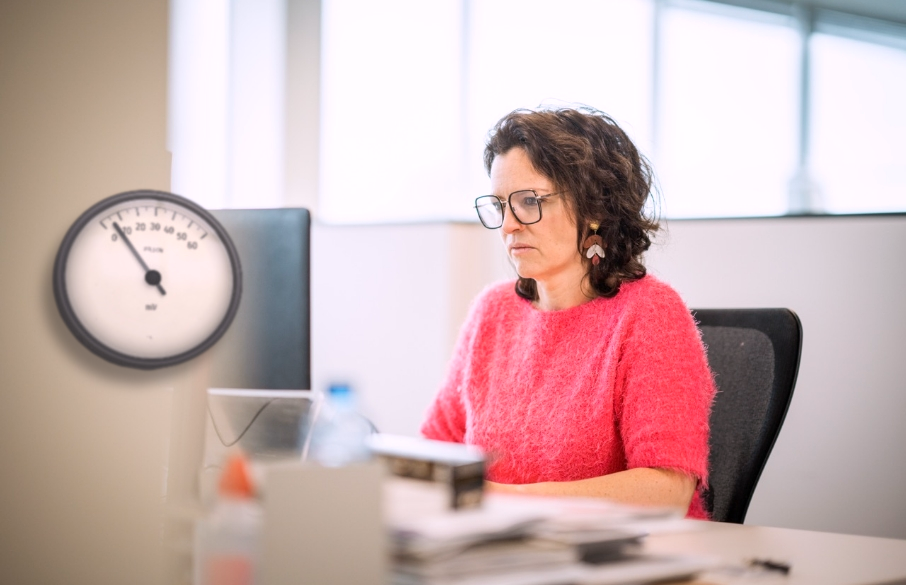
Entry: 5; mV
